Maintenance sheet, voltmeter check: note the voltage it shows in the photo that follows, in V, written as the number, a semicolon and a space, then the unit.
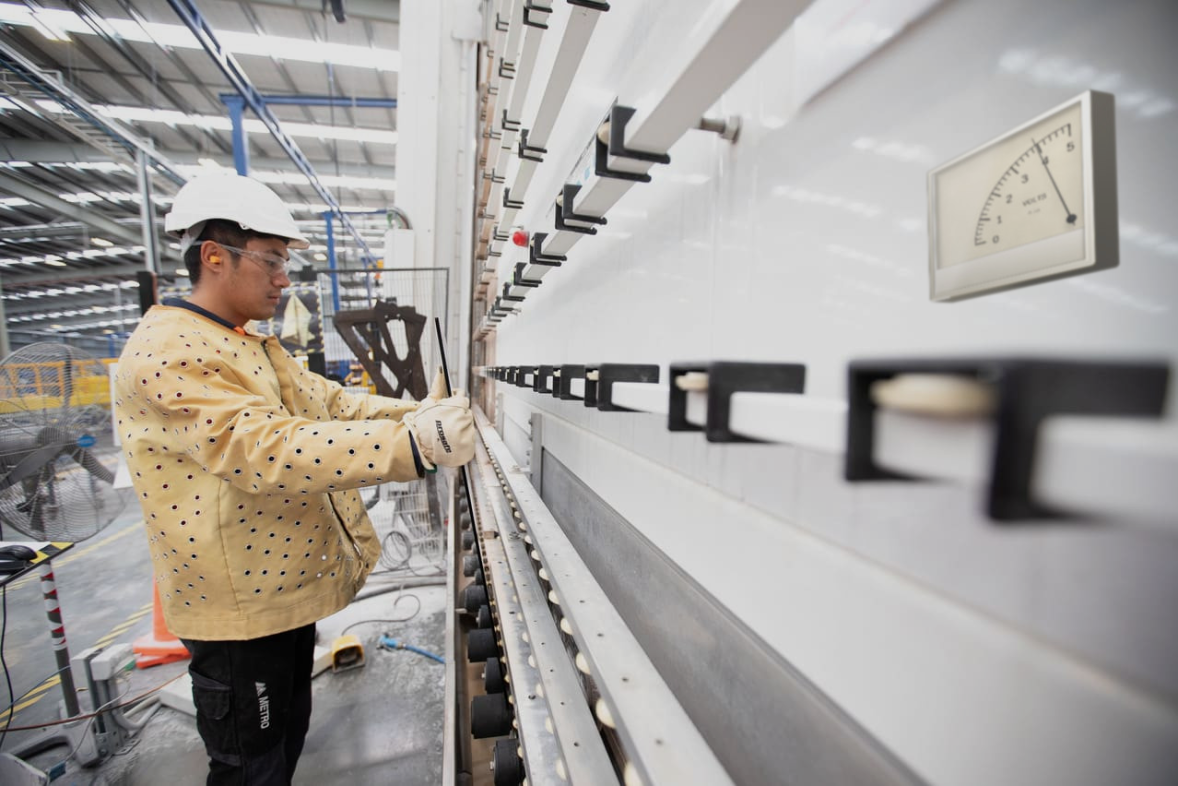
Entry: 4; V
